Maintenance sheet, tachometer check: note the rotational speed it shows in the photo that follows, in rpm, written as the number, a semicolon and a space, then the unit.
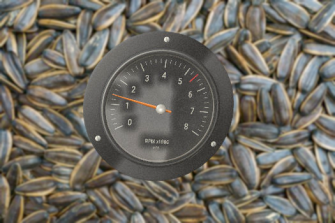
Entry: 1400; rpm
